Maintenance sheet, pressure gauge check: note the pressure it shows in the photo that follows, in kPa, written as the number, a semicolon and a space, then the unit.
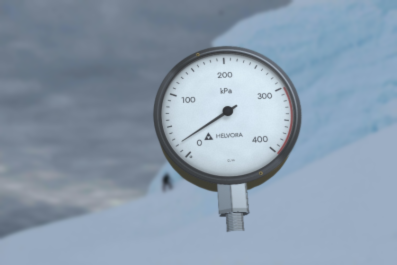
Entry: 20; kPa
